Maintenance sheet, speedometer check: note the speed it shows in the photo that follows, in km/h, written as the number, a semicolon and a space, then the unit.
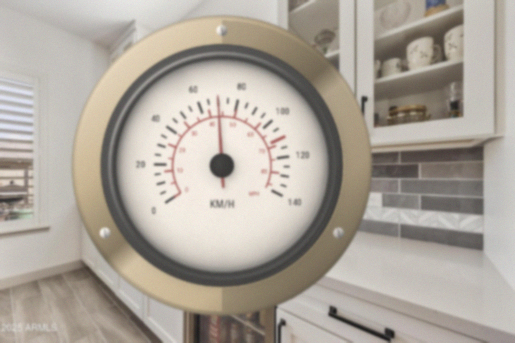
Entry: 70; km/h
